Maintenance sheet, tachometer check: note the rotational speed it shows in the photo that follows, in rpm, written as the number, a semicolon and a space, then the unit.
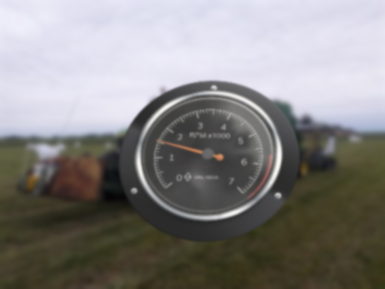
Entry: 1500; rpm
